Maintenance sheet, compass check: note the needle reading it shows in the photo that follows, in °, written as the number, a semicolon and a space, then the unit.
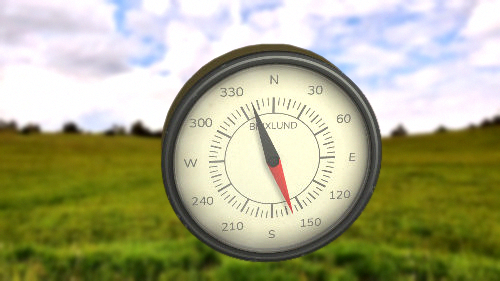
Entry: 160; °
